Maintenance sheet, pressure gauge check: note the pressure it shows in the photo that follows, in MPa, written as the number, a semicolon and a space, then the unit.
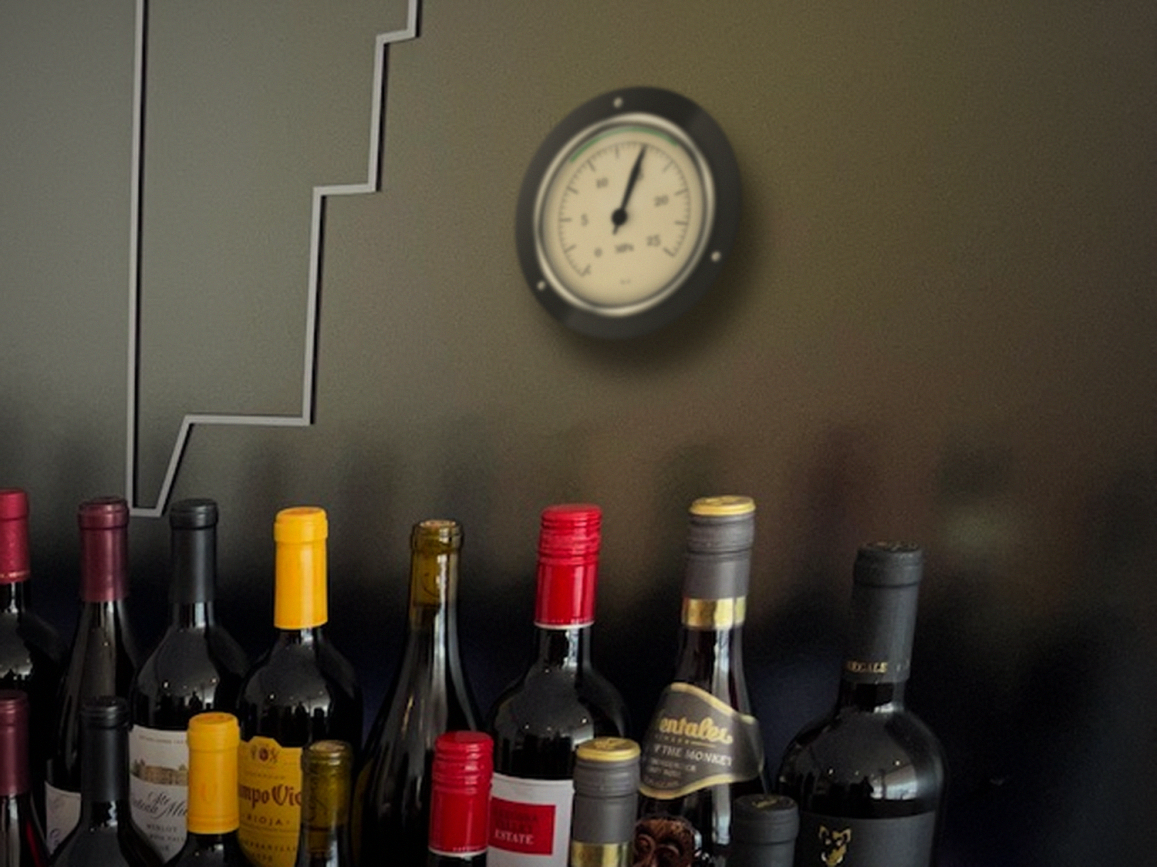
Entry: 15; MPa
